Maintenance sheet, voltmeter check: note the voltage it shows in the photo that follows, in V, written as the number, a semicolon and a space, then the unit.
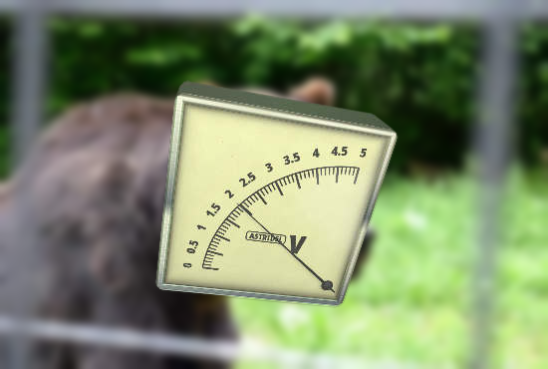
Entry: 2; V
